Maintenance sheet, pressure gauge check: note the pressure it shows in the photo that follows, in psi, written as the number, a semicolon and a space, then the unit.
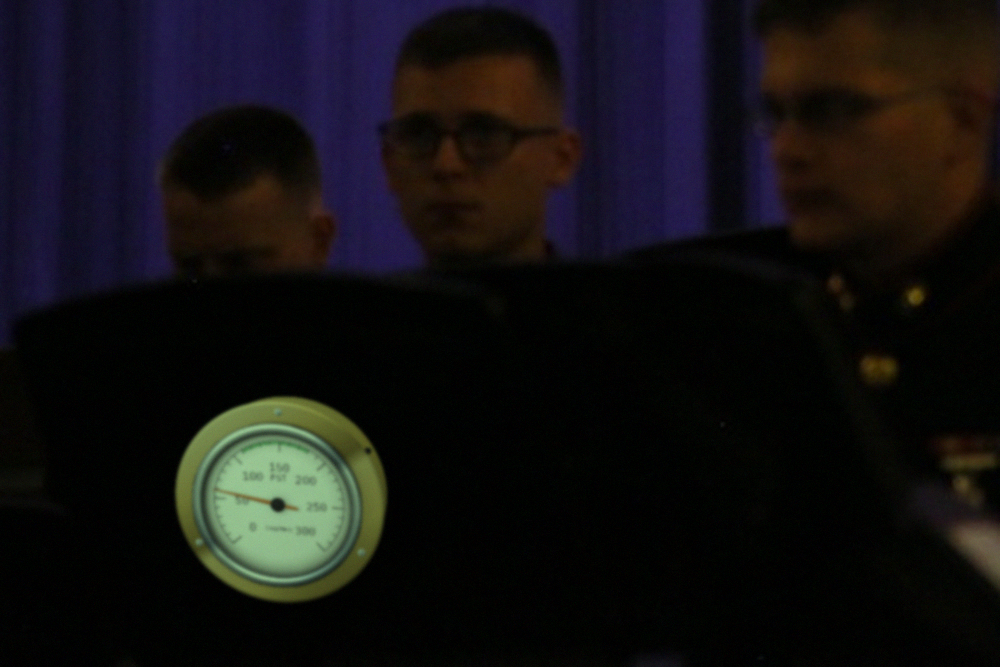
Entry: 60; psi
